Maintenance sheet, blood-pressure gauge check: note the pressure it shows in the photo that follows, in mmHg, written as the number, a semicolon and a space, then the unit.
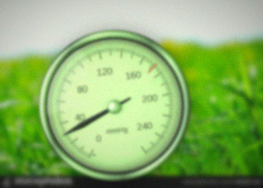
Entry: 30; mmHg
